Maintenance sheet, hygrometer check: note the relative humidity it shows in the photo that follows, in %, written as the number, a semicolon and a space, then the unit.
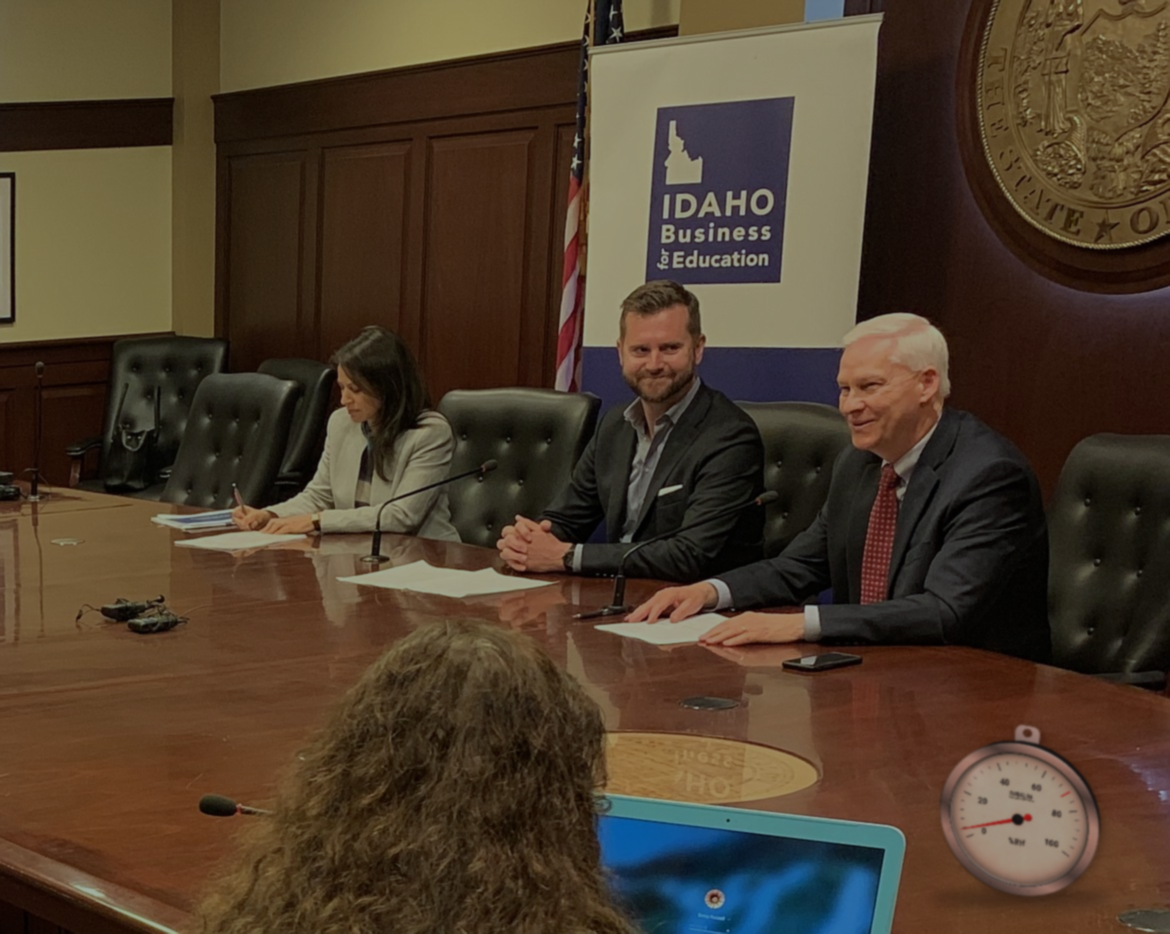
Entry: 4; %
